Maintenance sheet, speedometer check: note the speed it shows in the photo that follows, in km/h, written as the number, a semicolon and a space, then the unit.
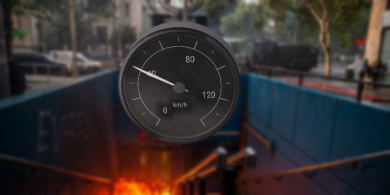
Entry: 40; km/h
